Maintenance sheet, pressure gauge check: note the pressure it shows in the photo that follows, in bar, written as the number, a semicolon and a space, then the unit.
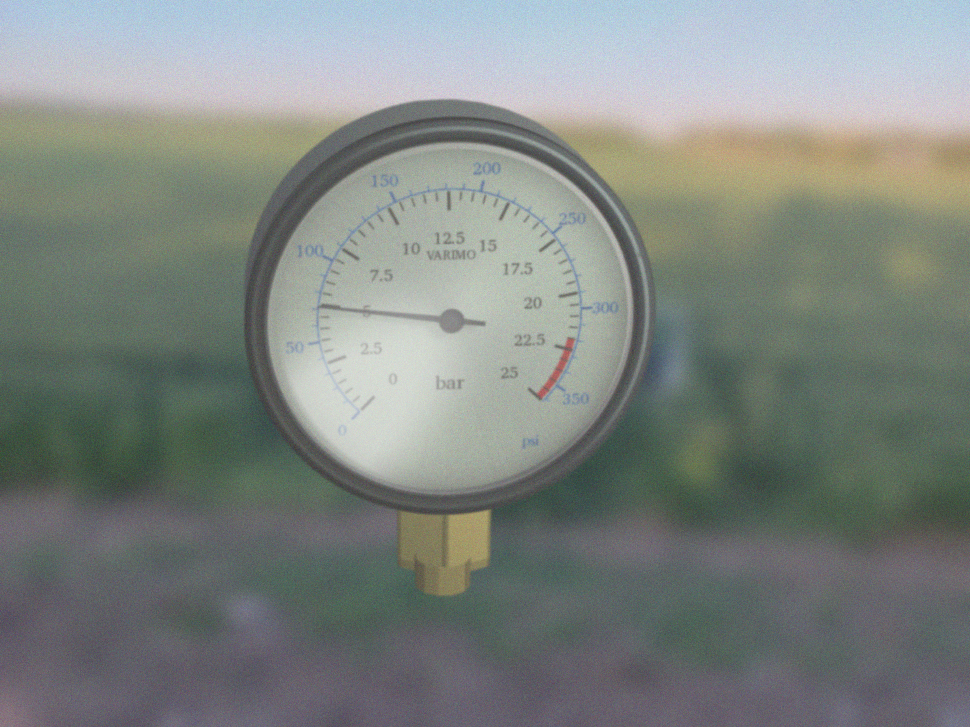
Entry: 5; bar
